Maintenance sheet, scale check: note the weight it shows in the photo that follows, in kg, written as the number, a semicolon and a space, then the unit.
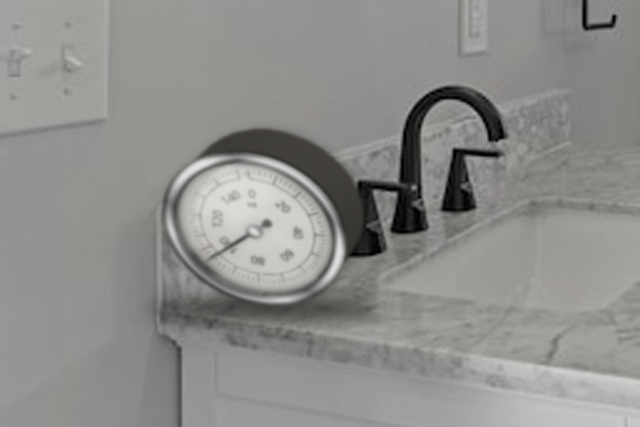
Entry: 100; kg
